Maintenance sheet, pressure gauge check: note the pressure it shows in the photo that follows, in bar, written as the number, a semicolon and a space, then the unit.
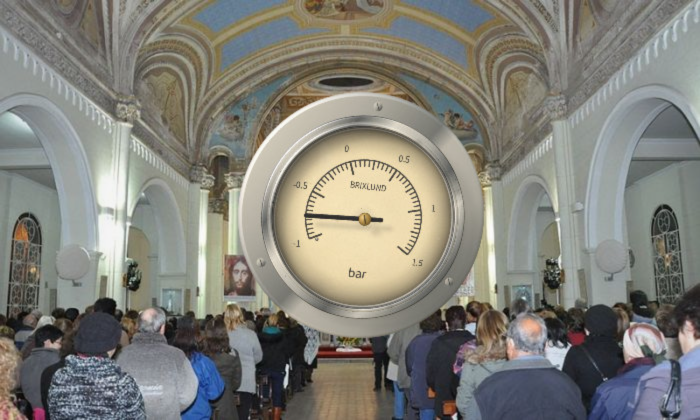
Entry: -0.75; bar
